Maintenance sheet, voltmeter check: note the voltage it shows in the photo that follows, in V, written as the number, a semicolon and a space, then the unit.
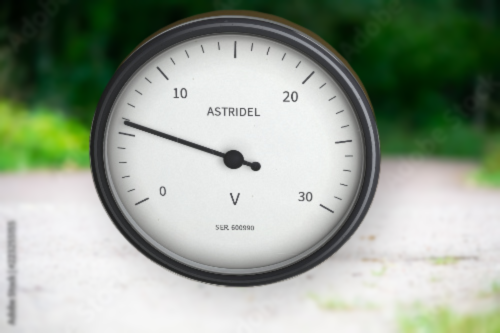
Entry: 6; V
